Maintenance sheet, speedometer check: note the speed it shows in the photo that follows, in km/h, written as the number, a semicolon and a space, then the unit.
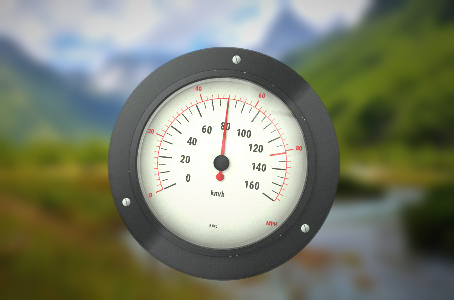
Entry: 80; km/h
